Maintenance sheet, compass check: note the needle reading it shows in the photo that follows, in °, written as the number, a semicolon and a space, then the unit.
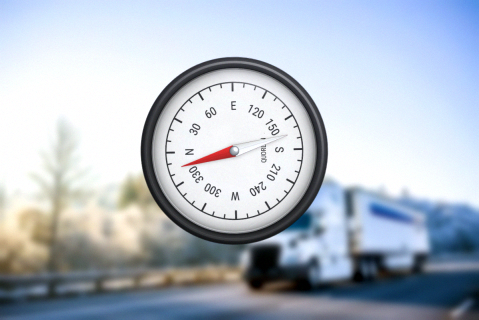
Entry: 345; °
